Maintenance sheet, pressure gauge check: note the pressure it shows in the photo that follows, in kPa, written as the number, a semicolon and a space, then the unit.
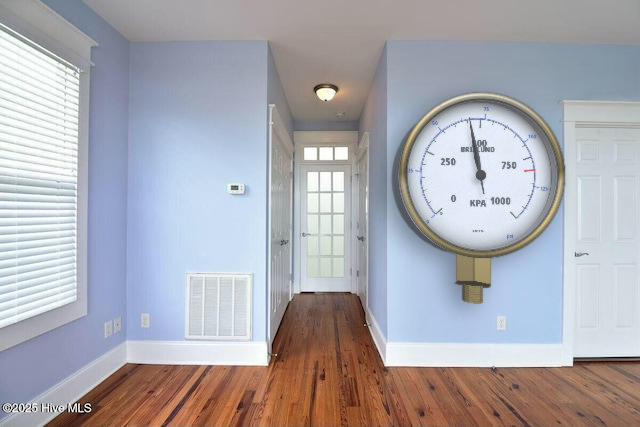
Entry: 450; kPa
